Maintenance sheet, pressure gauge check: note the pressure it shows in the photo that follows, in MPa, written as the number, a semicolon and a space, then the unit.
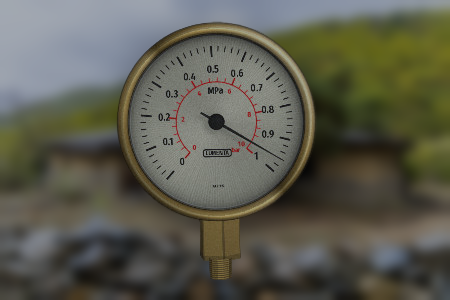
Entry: 0.96; MPa
